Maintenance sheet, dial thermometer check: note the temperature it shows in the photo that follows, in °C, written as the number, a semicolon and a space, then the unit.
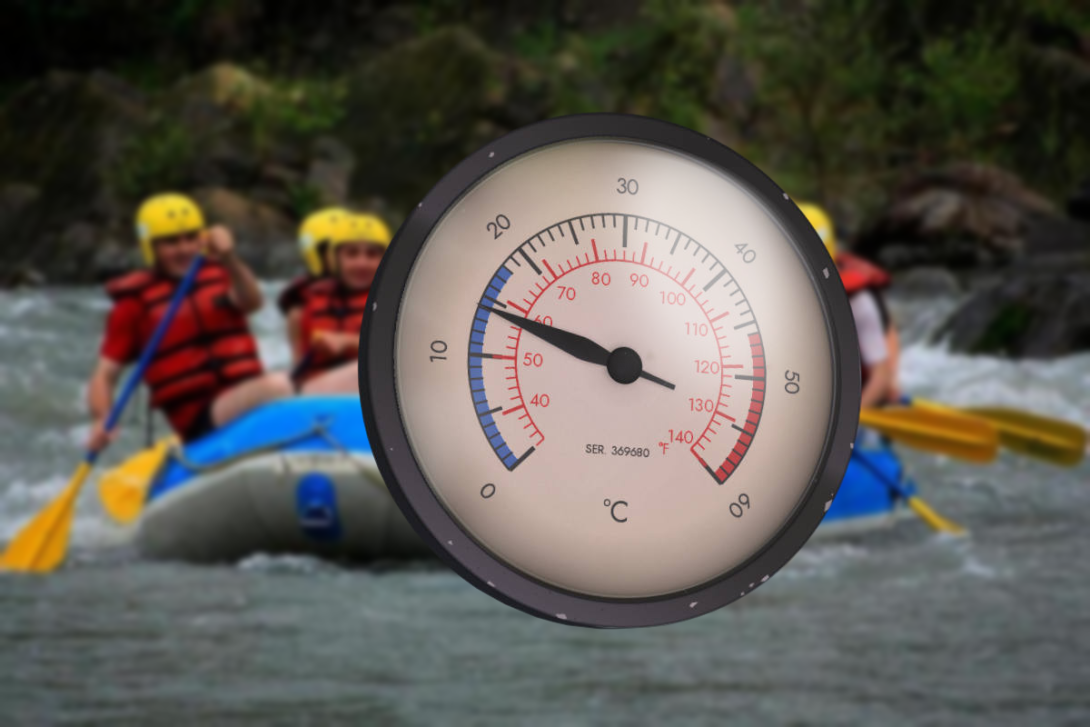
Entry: 14; °C
